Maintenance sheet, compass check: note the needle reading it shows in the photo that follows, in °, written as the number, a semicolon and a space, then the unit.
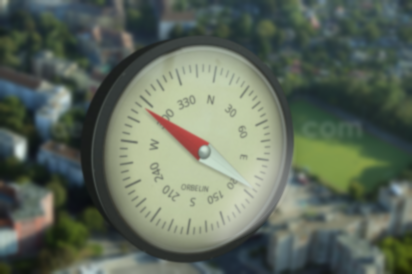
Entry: 295; °
